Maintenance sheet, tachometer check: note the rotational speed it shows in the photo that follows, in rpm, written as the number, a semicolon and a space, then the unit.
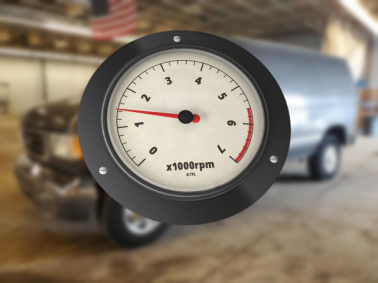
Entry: 1400; rpm
